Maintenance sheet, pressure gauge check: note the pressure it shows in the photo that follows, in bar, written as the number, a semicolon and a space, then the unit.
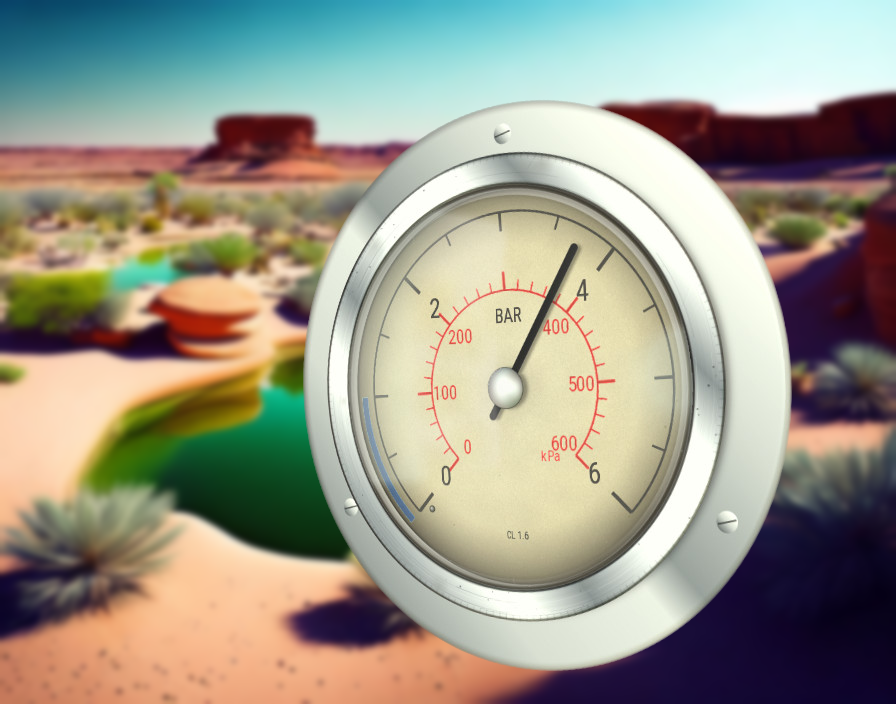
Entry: 3.75; bar
